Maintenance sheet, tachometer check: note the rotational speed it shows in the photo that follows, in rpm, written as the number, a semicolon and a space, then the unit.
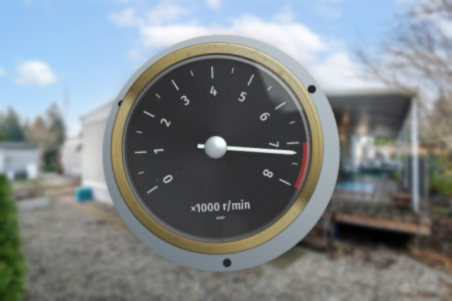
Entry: 7250; rpm
